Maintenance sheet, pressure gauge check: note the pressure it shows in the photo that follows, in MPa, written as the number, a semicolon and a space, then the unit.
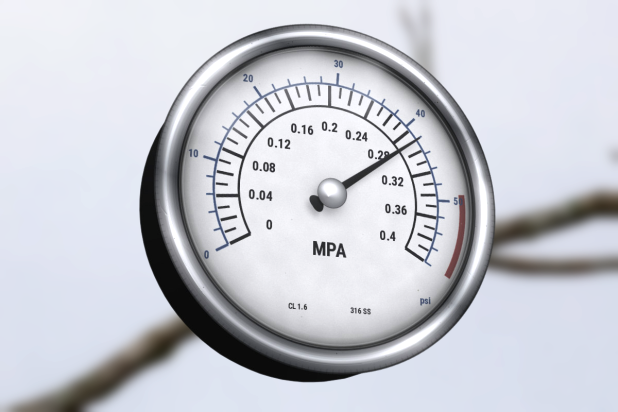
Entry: 0.29; MPa
